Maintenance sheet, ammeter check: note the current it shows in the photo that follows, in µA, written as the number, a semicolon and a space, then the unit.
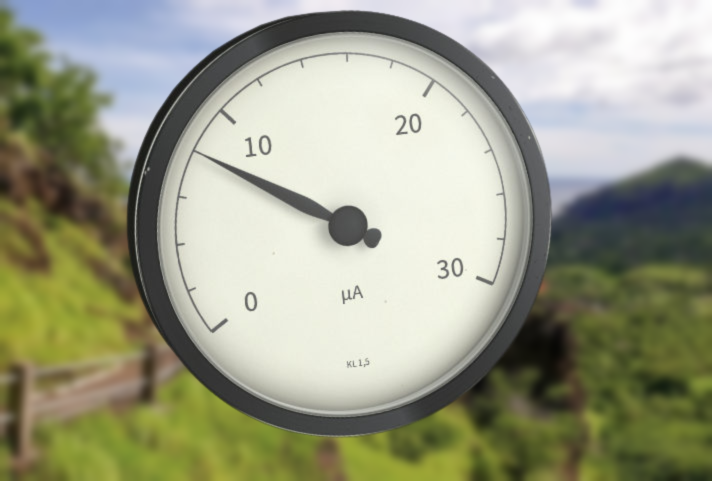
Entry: 8; µA
